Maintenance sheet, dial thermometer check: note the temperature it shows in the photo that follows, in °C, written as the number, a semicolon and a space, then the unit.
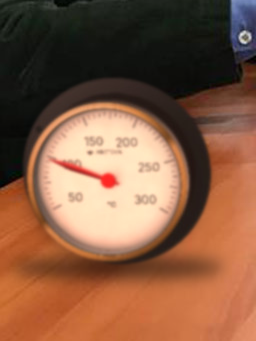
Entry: 100; °C
